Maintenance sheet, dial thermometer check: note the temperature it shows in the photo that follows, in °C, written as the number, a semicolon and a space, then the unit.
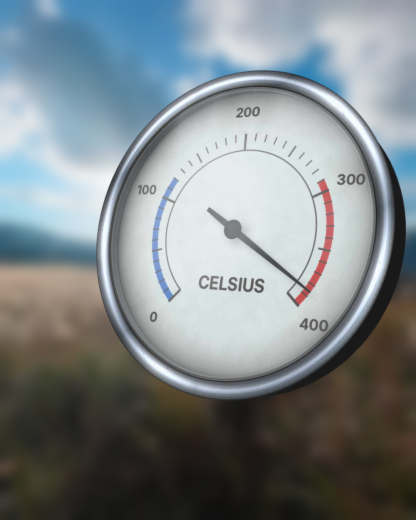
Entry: 385; °C
